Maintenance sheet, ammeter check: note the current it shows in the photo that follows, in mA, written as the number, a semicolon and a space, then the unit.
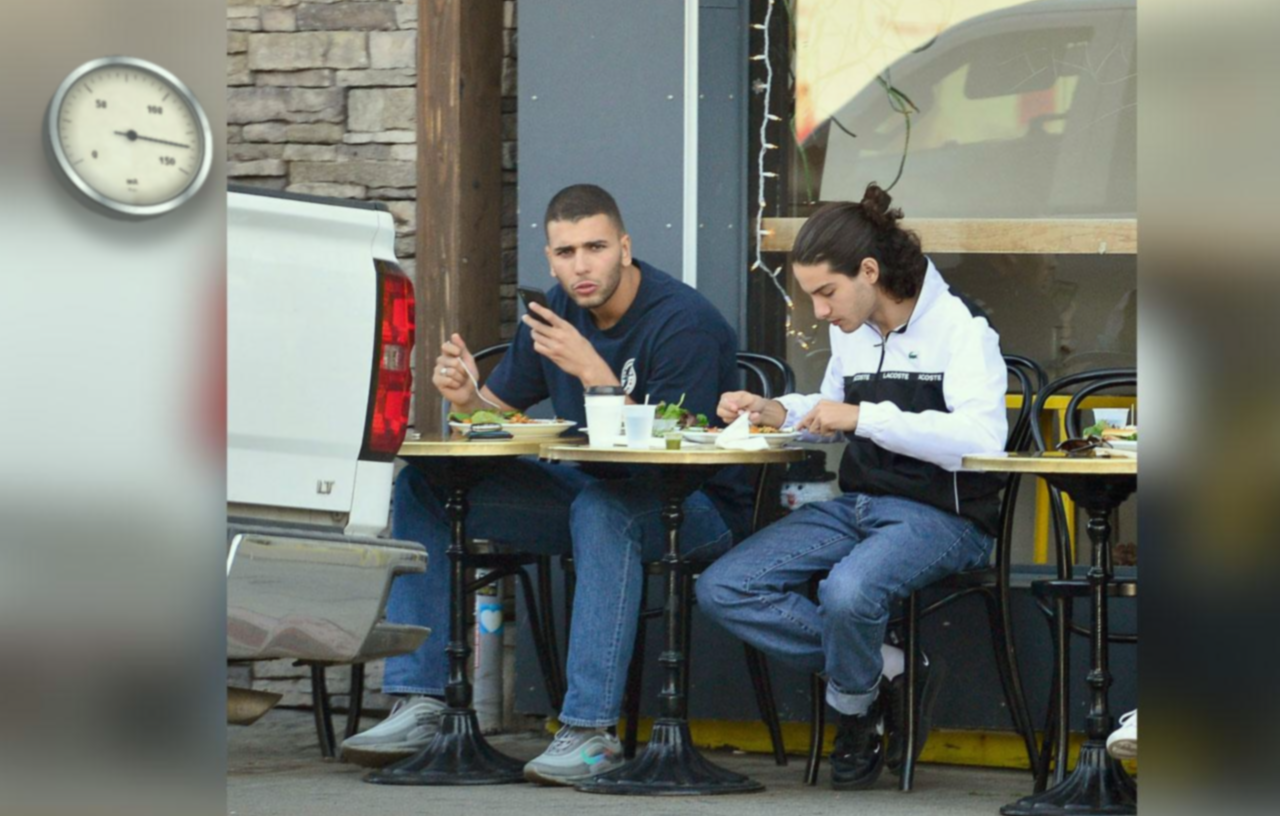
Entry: 135; mA
